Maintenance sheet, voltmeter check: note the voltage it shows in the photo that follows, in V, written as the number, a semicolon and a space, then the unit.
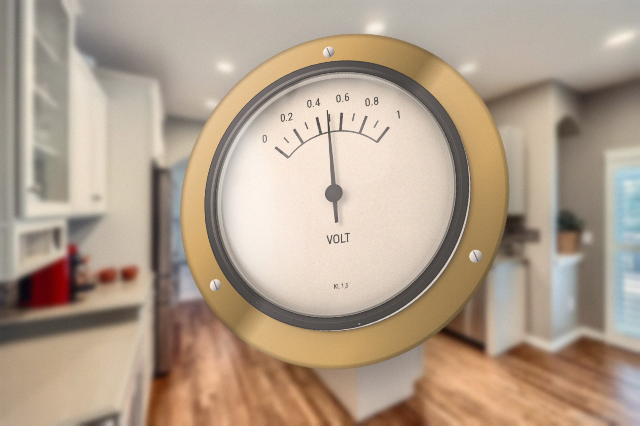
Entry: 0.5; V
